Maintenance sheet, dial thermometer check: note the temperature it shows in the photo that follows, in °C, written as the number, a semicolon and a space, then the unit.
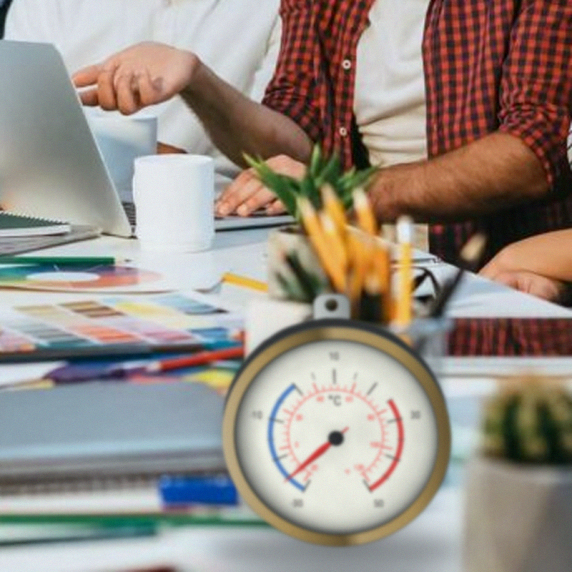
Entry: -25; °C
